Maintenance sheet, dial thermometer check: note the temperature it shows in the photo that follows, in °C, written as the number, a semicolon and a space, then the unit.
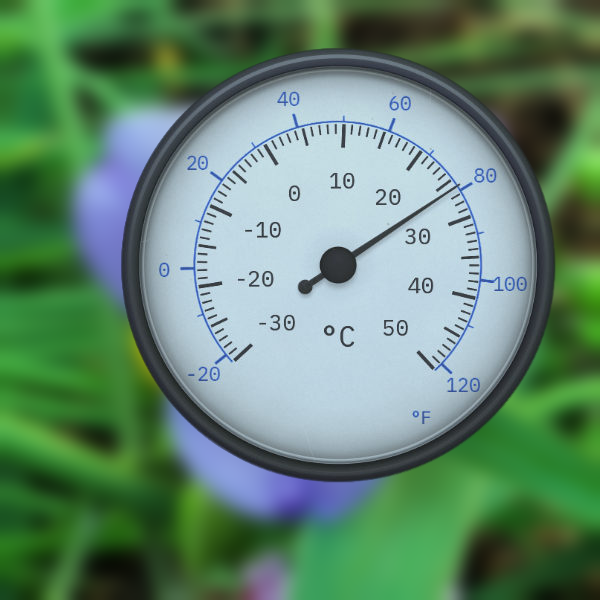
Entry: 26; °C
